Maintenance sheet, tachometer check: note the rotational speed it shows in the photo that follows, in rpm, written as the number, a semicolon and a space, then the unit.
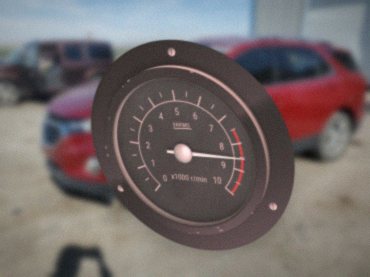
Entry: 8500; rpm
